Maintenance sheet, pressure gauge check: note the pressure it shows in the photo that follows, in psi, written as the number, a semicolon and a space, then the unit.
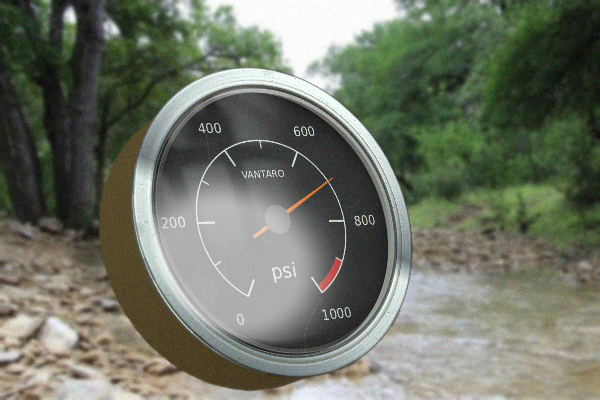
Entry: 700; psi
